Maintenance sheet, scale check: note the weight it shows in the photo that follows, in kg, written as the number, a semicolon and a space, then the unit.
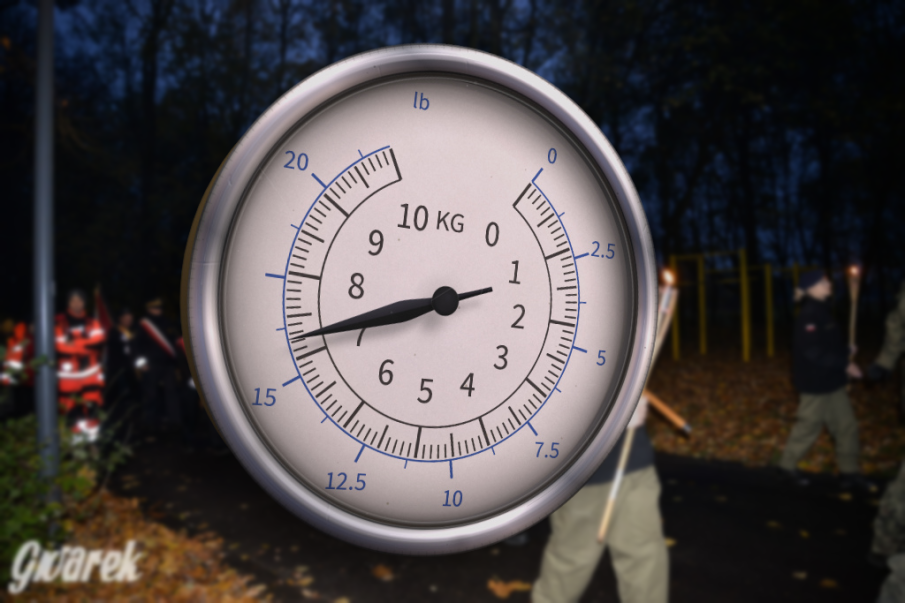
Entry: 7.25; kg
